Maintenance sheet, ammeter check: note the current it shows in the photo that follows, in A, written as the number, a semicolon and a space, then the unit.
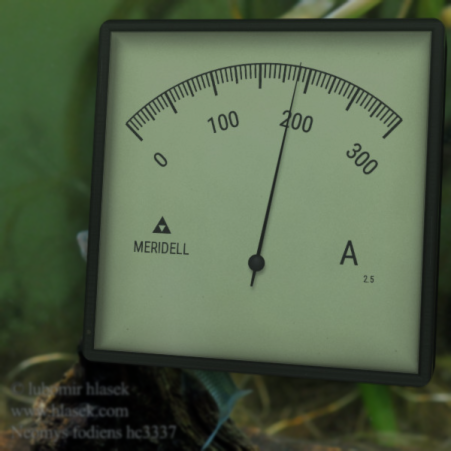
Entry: 190; A
